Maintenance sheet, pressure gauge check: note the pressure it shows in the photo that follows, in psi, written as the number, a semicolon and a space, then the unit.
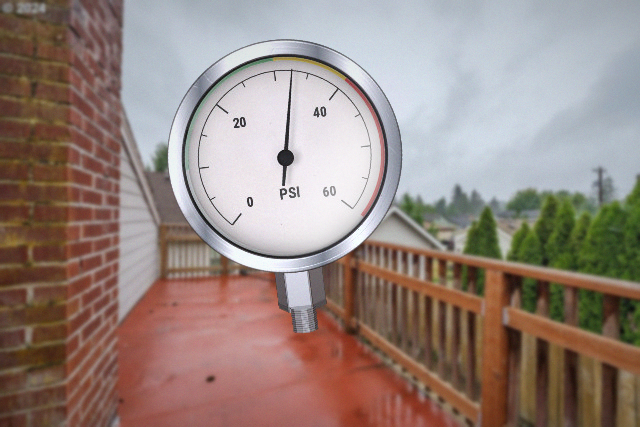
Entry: 32.5; psi
